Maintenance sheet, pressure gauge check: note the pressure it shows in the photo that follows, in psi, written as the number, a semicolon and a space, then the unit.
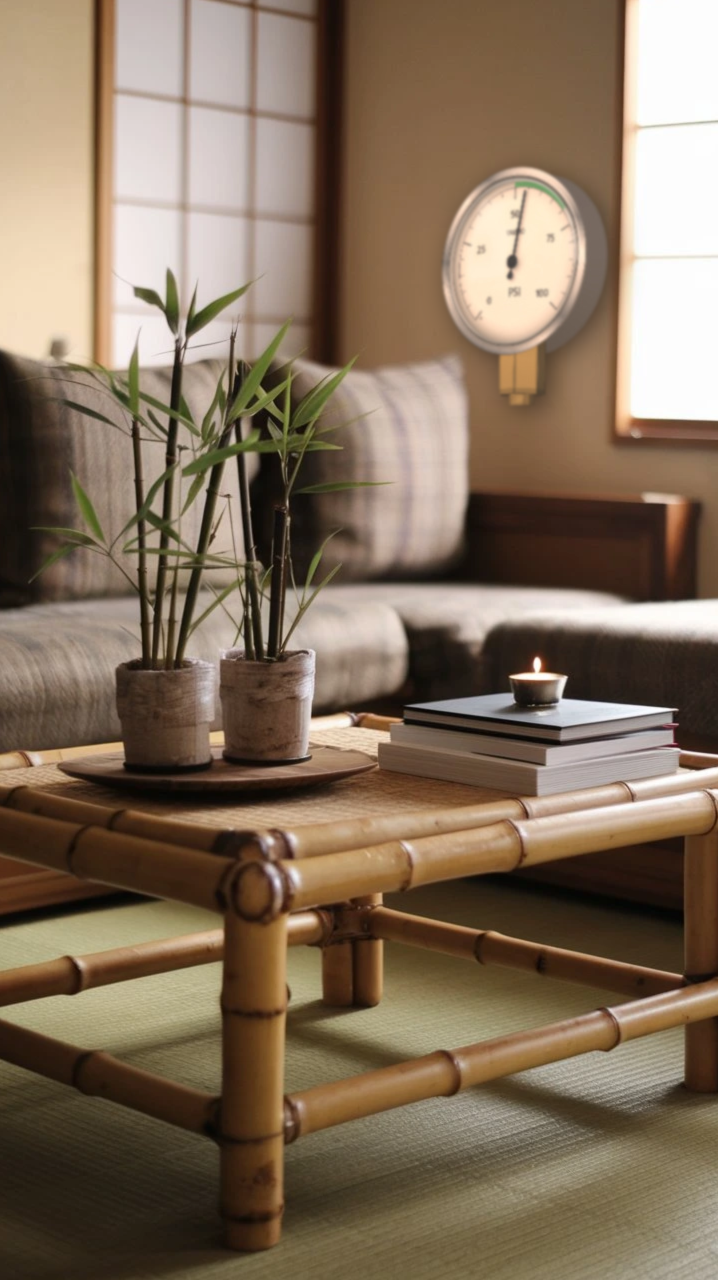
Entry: 55; psi
